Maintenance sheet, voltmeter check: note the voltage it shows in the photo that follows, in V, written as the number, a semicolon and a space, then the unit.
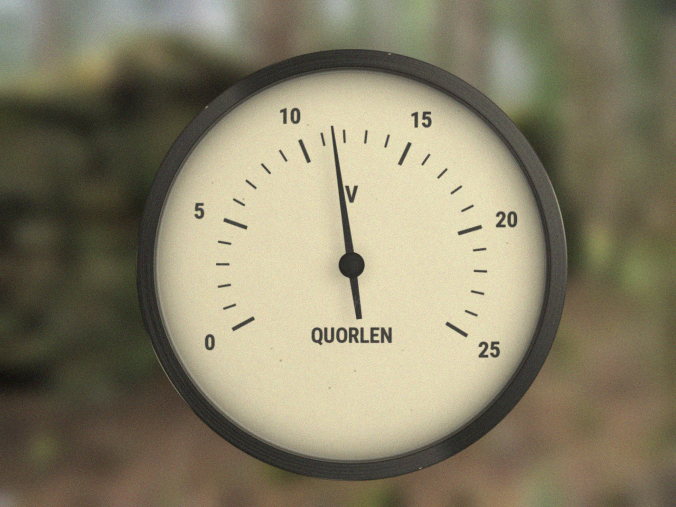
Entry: 11.5; V
